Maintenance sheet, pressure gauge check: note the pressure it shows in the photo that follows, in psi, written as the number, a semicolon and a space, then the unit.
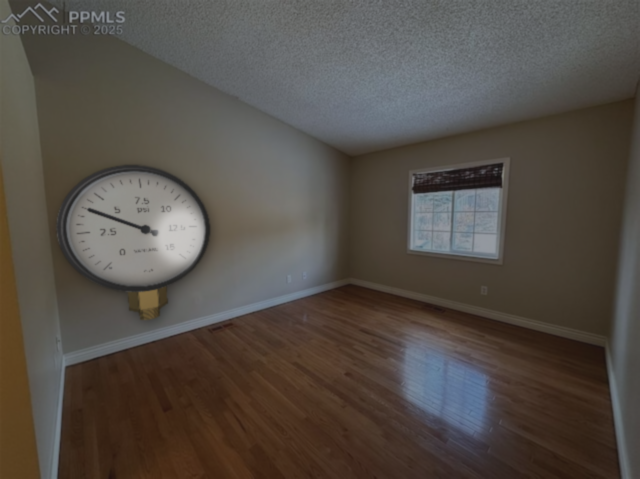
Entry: 4; psi
